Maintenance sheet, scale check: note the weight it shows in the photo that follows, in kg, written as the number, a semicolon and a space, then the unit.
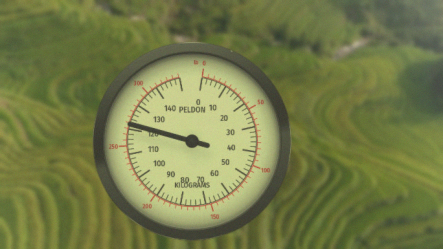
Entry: 122; kg
